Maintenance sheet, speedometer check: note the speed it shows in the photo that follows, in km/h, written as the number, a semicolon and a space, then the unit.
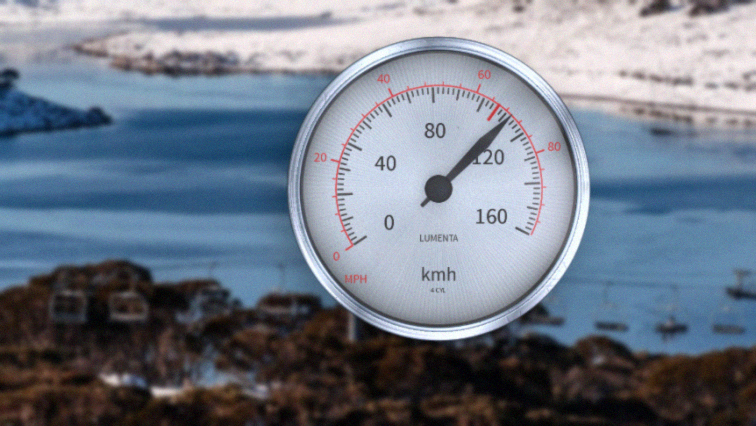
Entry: 112; km/h
